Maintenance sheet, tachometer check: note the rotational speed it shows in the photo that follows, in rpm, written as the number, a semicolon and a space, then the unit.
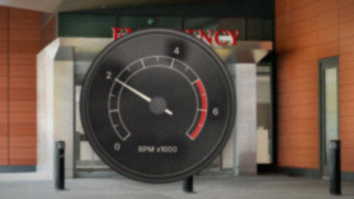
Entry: 2000; rpm
